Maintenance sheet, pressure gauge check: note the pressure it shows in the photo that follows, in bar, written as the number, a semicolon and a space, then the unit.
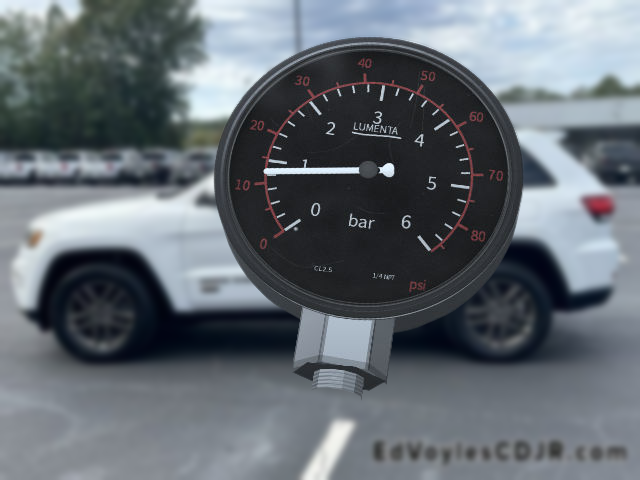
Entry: 0.8; bar
